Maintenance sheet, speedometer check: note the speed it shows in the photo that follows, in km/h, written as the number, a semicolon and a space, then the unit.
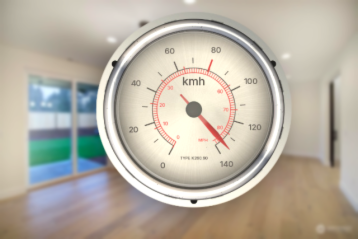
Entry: 135; km/h
